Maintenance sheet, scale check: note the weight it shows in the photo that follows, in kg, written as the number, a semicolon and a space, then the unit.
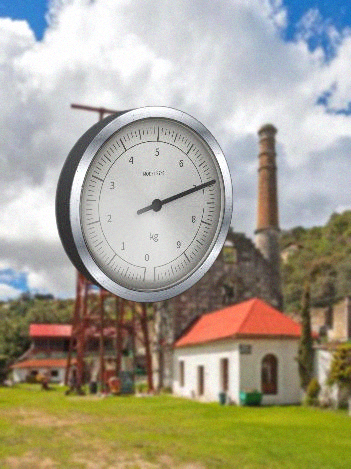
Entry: 7; kg
